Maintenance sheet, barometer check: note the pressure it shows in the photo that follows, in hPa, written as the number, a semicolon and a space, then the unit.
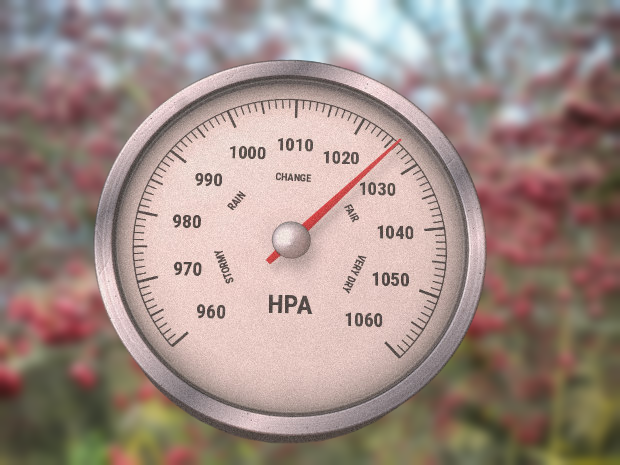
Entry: 1026; hPa
